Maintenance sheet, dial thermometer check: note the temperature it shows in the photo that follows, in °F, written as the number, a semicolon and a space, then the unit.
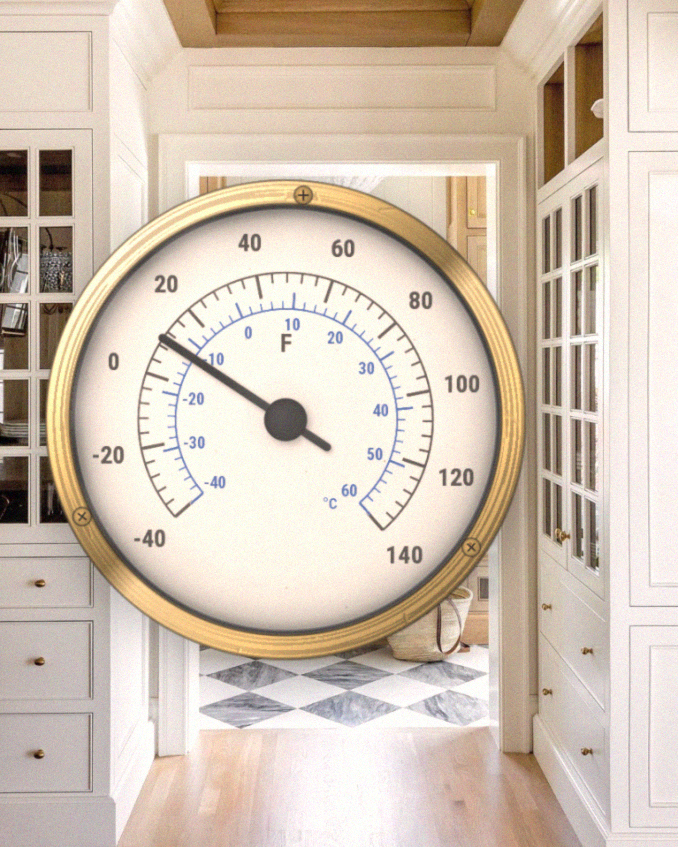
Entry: 10; °F
